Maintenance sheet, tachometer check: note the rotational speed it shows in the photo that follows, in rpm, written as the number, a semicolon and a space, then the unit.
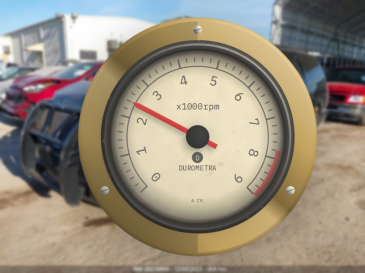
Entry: 2400; rpm
